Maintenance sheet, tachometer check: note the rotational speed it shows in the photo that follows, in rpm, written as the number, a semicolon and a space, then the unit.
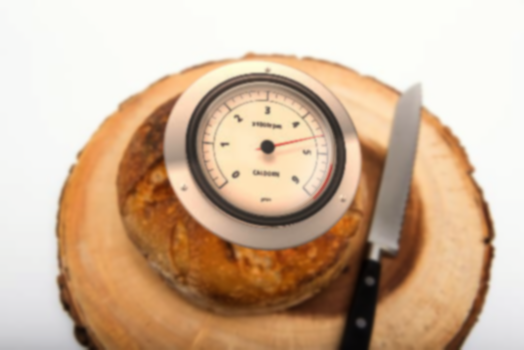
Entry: 4600; rpm
